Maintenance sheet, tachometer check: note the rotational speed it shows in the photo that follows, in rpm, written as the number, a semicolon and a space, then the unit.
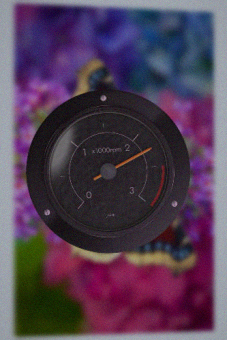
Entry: 2250; rpm
